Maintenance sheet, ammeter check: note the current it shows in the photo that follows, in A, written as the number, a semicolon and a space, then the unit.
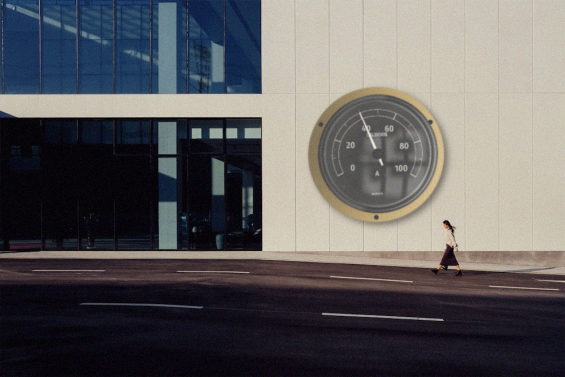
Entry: 40; A
